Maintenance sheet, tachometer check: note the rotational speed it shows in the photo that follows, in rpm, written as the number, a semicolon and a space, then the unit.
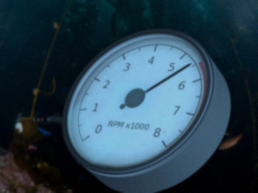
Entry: 5500; rpm
